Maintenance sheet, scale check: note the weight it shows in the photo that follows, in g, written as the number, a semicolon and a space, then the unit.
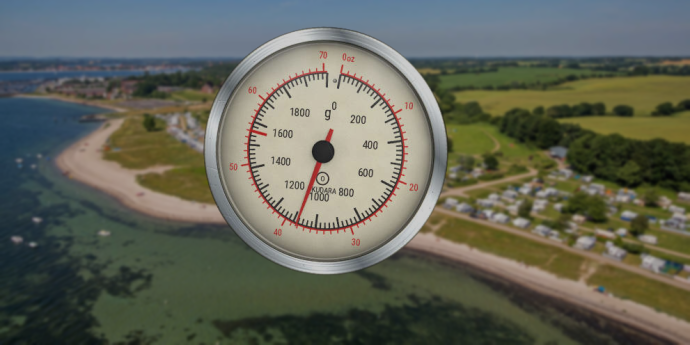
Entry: 1080; g
